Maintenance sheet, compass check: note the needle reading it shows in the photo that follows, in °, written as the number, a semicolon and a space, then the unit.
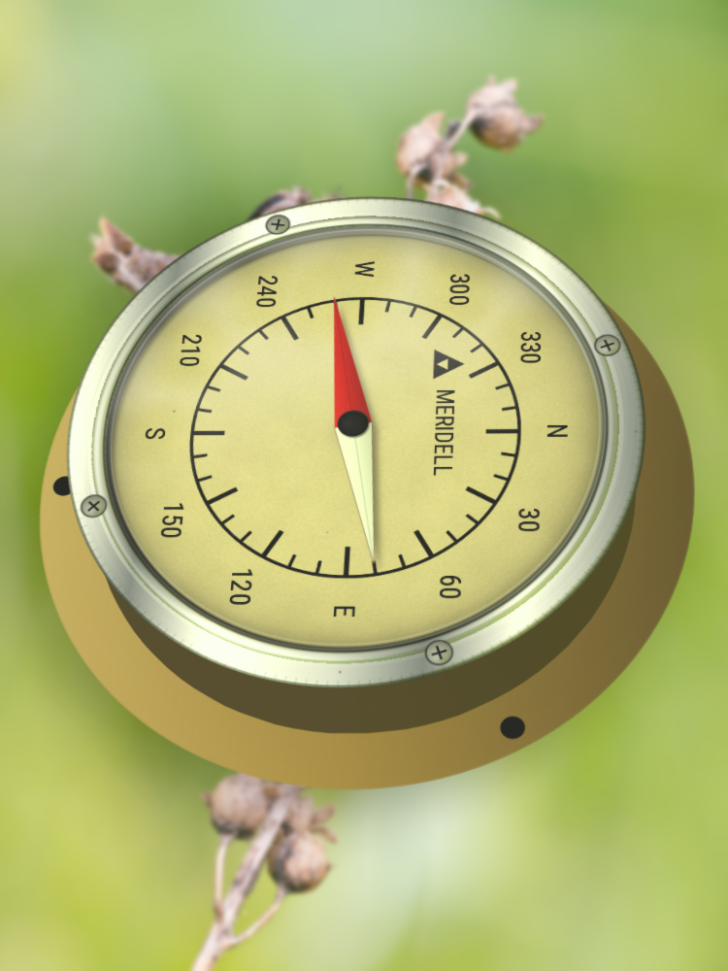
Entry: 260; °
